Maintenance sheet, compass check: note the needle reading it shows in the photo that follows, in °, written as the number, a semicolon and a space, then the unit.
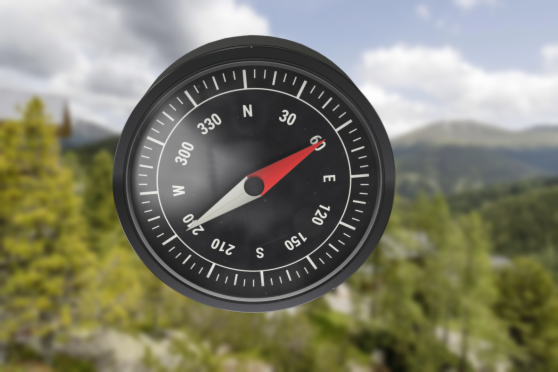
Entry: 60; °
